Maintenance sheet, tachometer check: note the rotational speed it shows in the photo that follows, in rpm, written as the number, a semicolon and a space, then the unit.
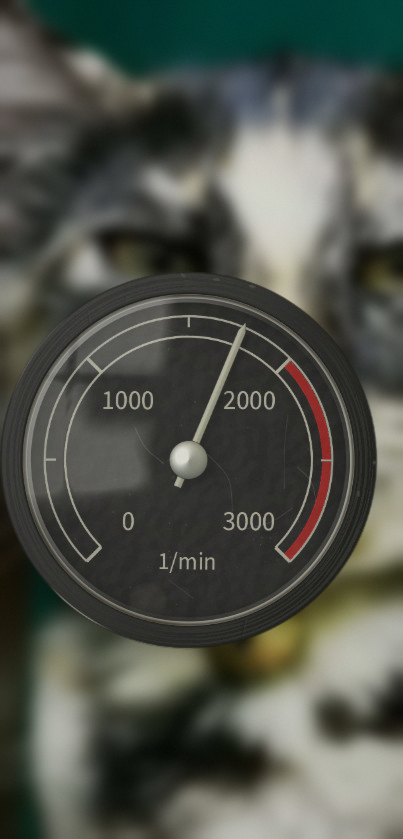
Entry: 1750; rpm
